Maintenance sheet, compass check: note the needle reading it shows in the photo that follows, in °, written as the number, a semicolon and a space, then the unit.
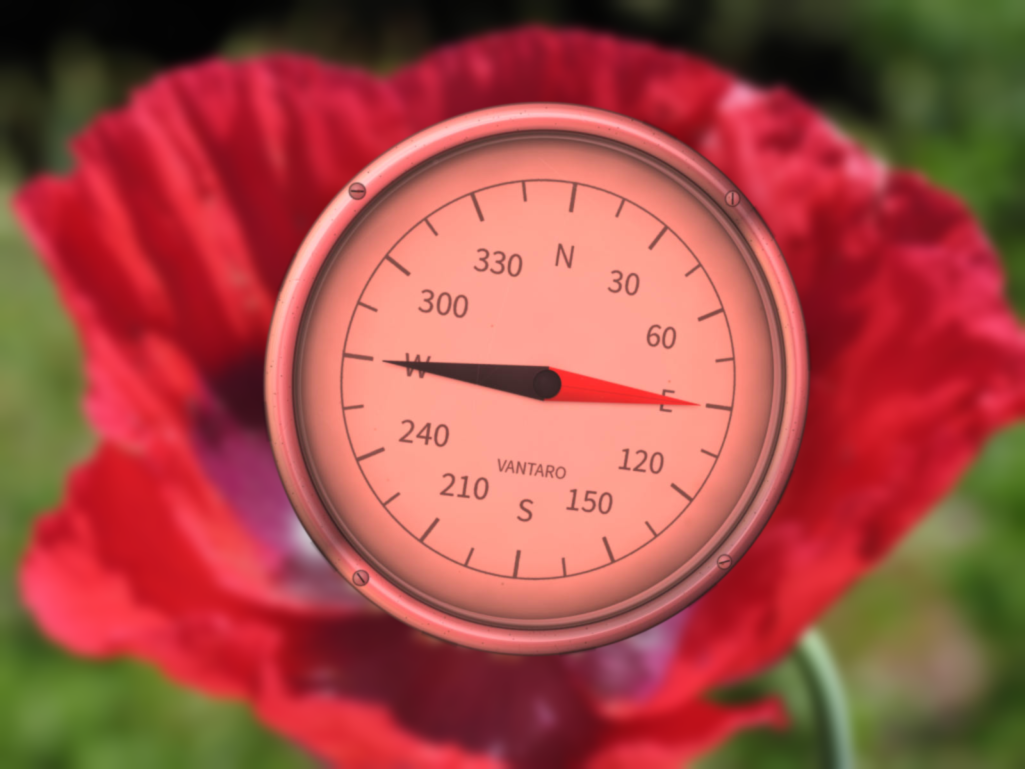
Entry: 90; °
